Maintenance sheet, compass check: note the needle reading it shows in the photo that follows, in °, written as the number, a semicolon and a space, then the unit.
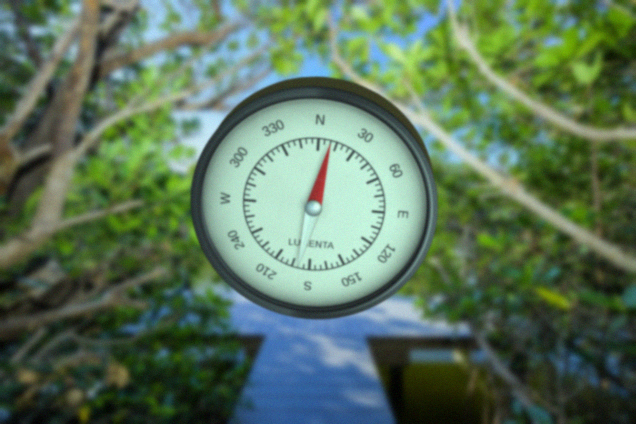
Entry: 10; °
